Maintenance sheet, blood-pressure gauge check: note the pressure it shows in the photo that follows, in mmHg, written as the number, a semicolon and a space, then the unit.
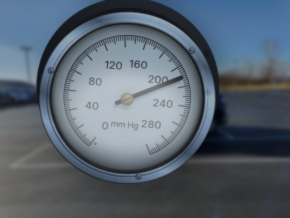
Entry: 210; mmHg
